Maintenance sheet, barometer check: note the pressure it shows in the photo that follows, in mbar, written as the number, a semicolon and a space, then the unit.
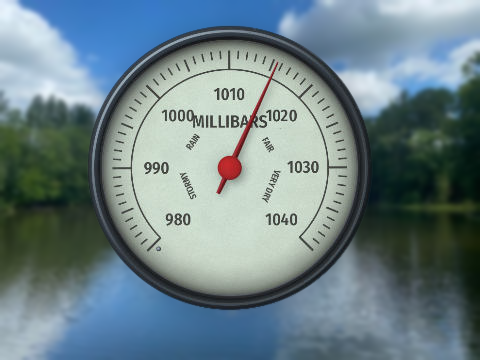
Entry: 1015.5; mbar
